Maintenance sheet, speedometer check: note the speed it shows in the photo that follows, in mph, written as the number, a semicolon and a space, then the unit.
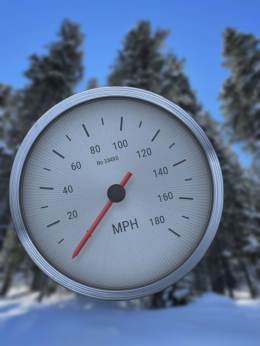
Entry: 0; mph
